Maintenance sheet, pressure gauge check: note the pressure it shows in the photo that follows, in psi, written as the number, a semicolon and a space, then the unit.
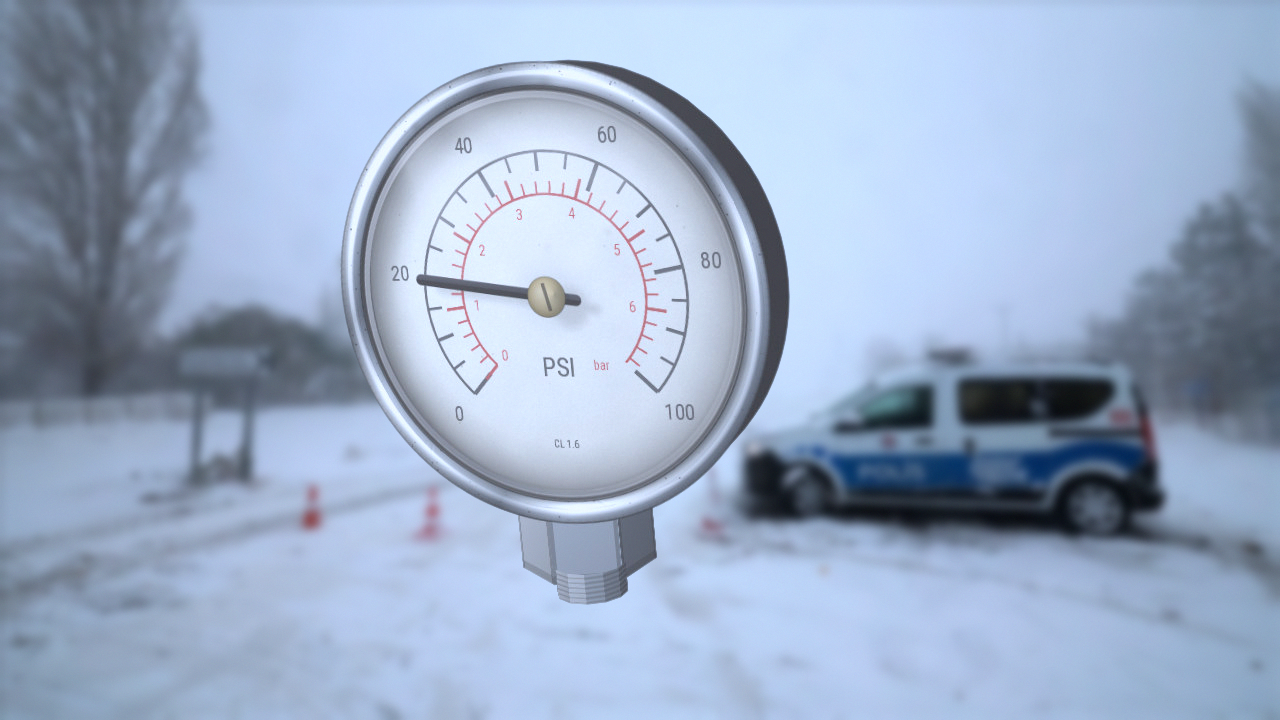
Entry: 20; psi
